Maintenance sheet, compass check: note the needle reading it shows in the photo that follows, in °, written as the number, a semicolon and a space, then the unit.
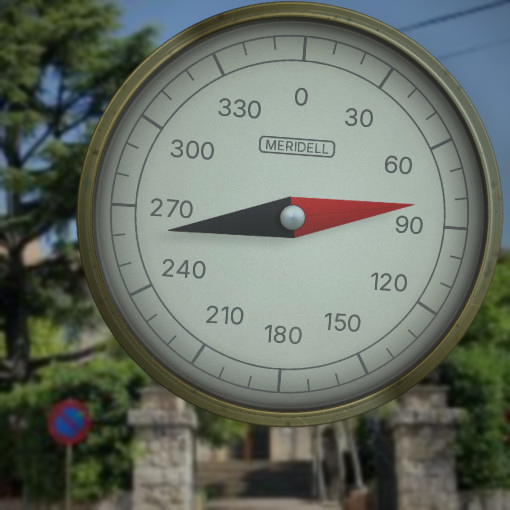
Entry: 80; °
